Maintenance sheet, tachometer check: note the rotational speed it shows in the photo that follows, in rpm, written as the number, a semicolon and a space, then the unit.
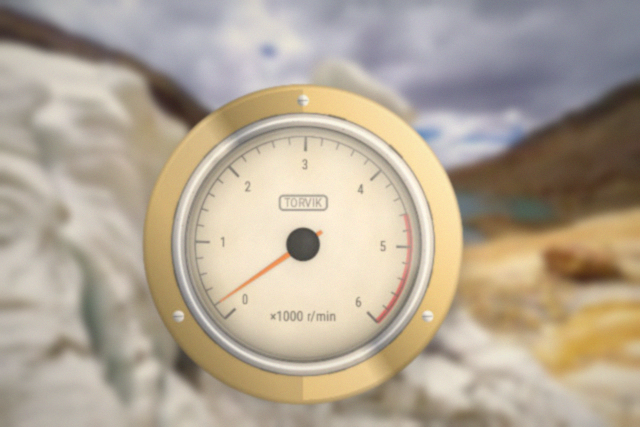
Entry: 200; rpm
